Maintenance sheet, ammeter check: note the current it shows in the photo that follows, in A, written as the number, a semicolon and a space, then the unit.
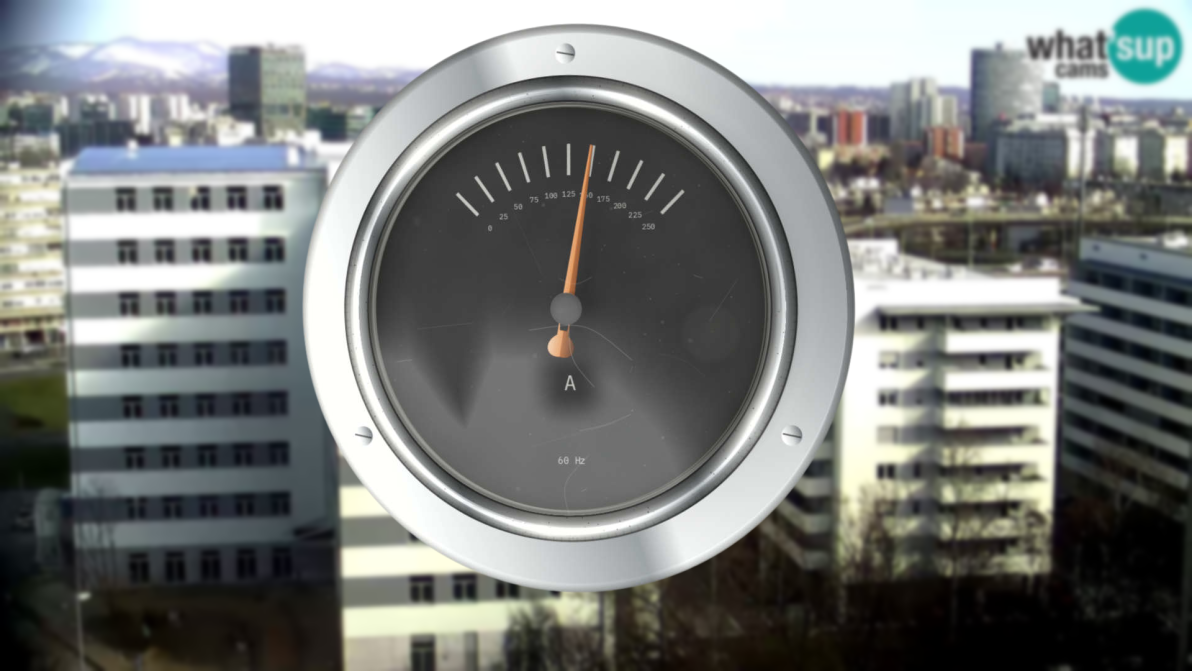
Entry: 150; A
